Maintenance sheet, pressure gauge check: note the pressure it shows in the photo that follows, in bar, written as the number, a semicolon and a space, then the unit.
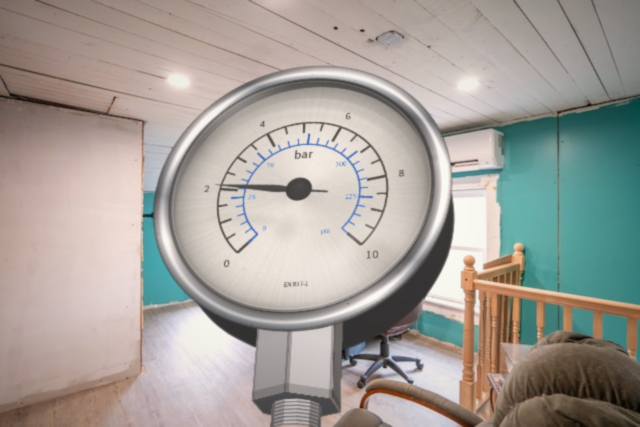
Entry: 2; bar
